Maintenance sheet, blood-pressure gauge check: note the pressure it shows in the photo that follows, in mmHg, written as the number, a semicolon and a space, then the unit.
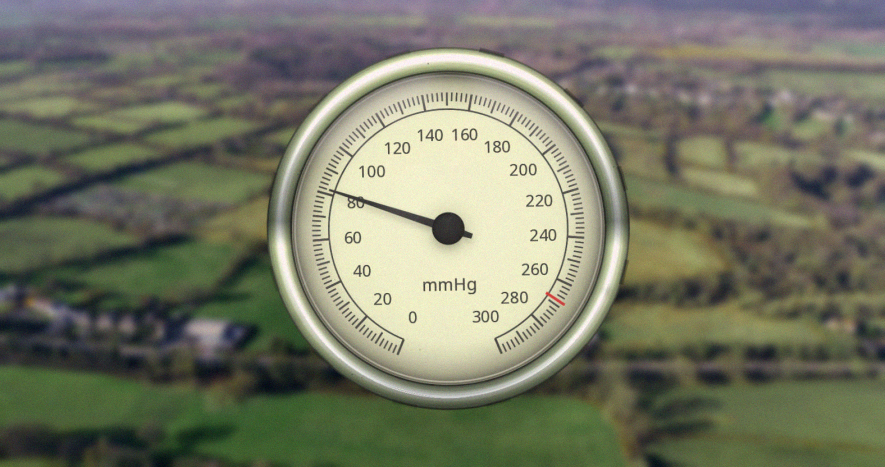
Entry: 82; mmHg
